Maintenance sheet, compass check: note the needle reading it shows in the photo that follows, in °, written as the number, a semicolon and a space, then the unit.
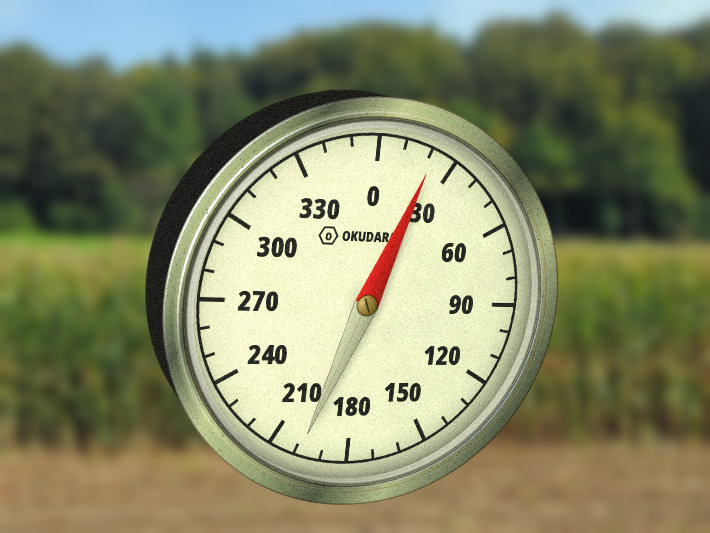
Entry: 20; °
